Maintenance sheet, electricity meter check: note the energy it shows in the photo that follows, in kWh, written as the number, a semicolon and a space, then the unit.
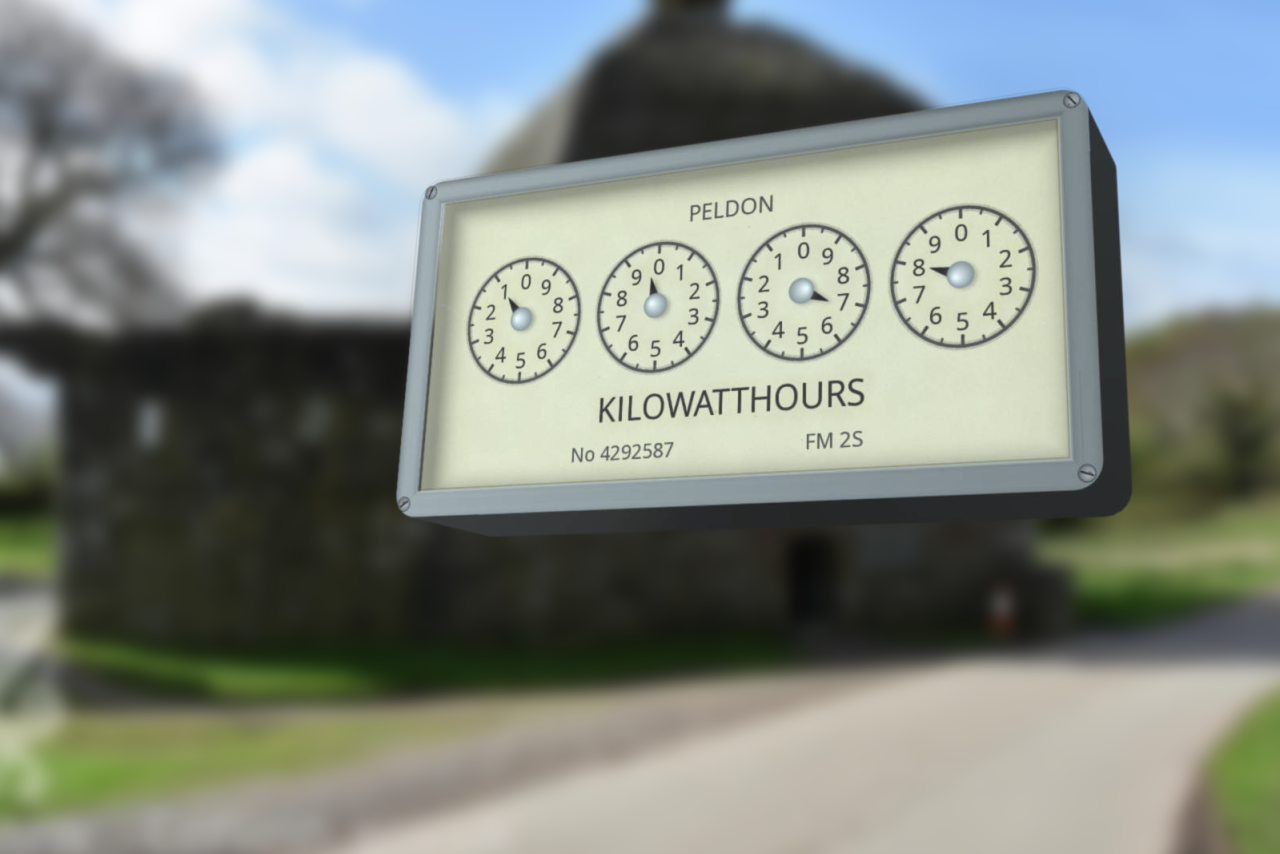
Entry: 968; kWh
